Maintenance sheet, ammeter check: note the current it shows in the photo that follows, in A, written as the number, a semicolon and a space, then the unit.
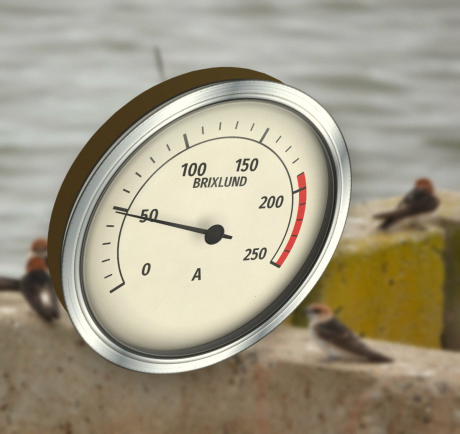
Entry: 50; A
